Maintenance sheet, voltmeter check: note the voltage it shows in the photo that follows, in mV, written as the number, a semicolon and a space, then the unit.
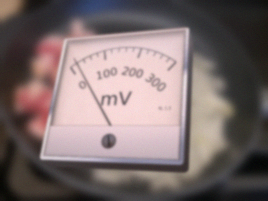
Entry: 20; mV
